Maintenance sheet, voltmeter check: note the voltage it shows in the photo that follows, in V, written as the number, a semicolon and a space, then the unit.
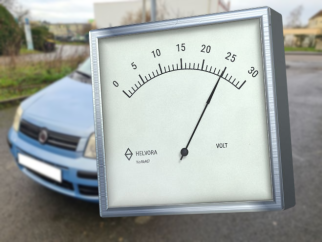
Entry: 25; V
